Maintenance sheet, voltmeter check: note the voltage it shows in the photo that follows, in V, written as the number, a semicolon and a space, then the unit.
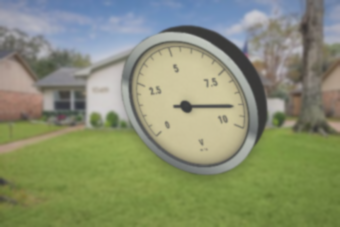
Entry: 9; V
